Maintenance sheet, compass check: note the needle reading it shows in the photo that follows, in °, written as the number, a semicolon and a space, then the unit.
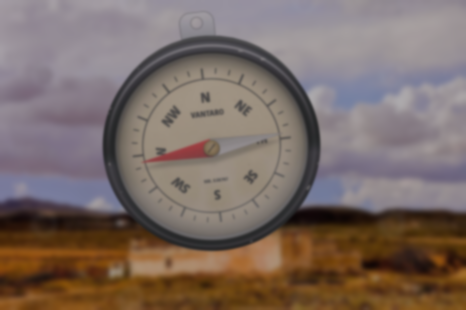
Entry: 265; °
